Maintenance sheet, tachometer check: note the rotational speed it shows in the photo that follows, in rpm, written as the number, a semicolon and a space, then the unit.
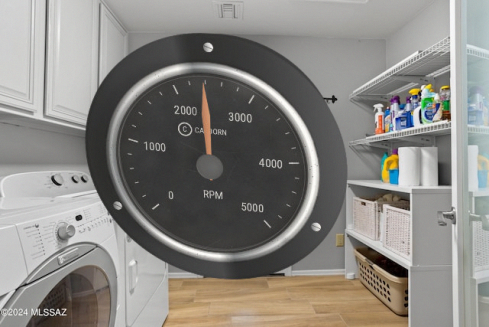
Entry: 2400; rpm
